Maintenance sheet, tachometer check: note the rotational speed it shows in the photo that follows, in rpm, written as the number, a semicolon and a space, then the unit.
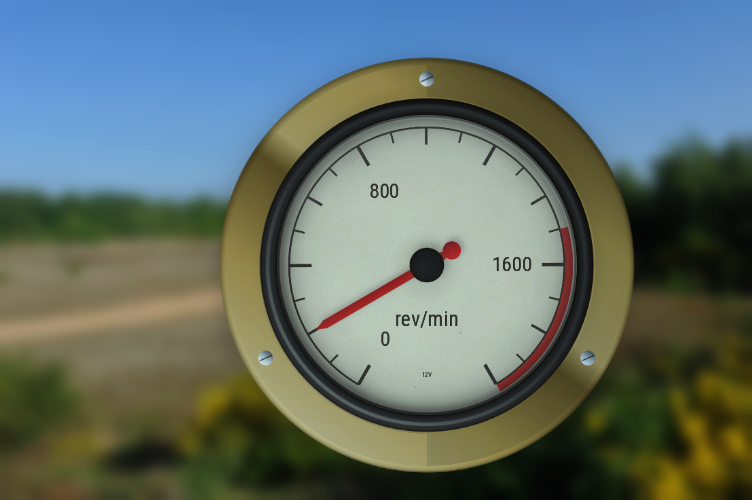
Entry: 200; rpm
